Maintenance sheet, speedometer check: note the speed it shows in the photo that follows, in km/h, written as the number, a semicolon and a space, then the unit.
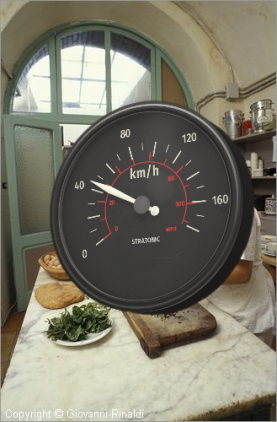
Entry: 45; km/h
